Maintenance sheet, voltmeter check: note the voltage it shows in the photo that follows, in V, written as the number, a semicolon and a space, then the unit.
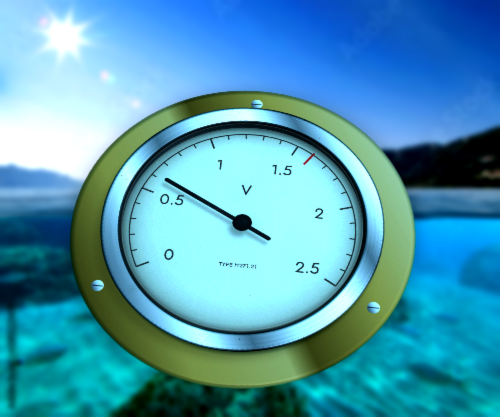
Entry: 0.6; V
